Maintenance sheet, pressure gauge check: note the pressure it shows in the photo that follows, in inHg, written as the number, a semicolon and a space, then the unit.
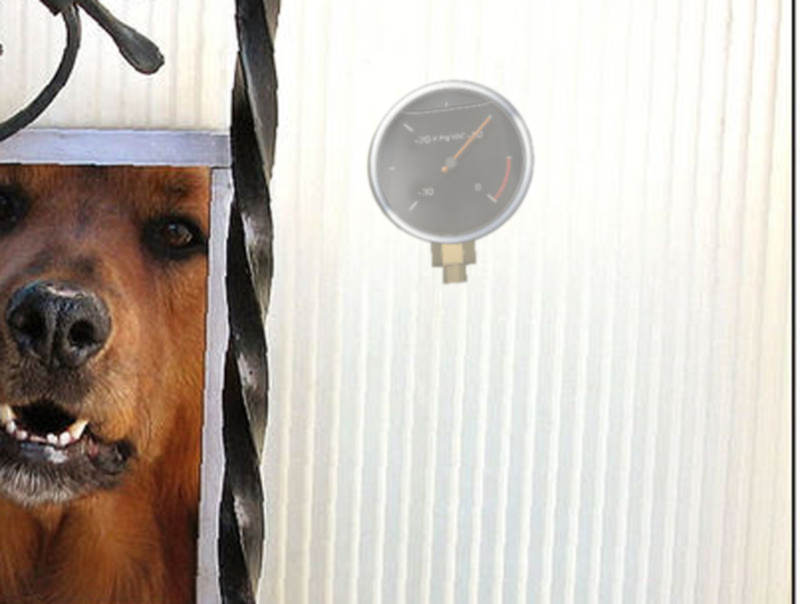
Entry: -10; inHg
